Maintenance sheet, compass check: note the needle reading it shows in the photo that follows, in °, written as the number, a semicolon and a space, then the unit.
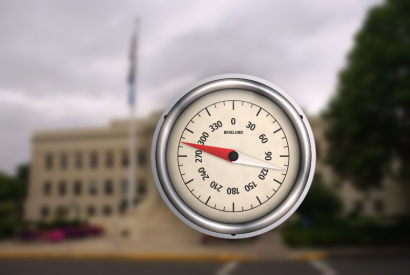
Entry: 285; °
